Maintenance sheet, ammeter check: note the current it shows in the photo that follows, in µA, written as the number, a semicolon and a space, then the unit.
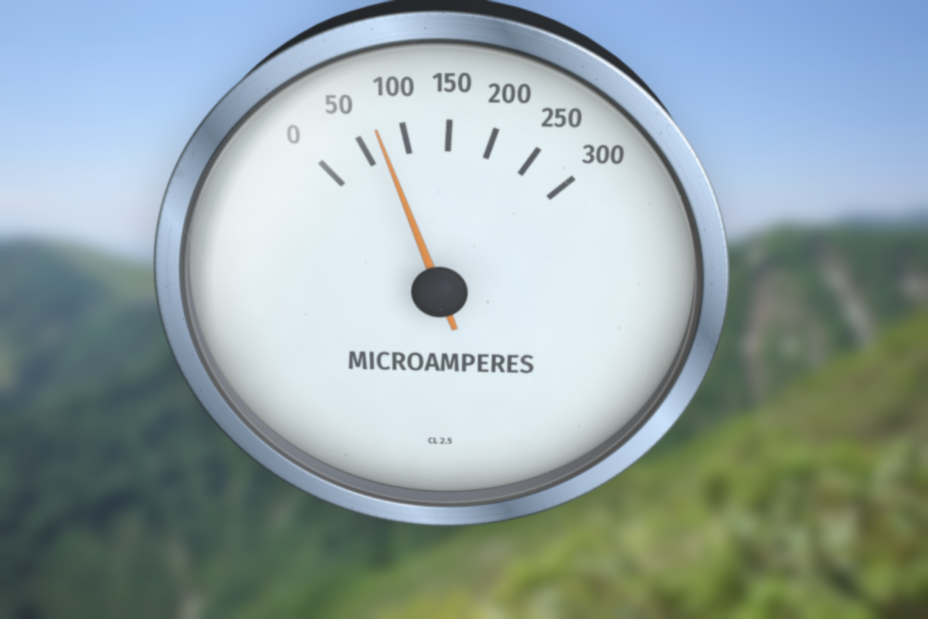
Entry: 75; µA
